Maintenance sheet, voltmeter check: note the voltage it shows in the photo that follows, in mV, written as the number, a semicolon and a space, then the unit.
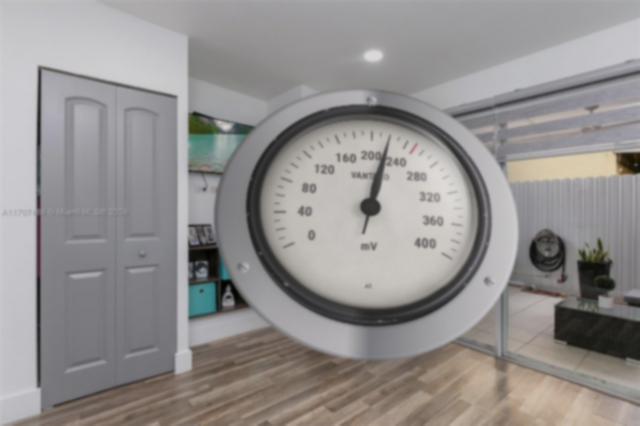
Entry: 220; mV
